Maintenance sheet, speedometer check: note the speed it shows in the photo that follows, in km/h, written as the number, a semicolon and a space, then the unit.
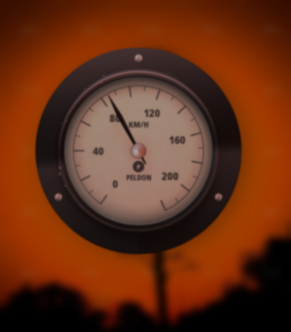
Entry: 85; km/h
